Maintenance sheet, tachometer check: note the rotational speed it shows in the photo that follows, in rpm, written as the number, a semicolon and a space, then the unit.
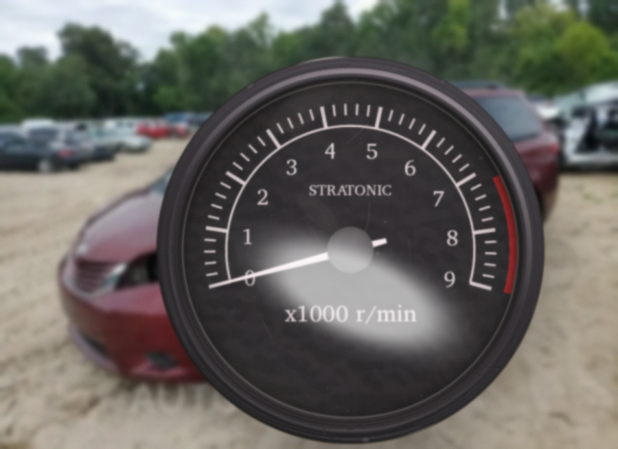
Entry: 0; rpm
